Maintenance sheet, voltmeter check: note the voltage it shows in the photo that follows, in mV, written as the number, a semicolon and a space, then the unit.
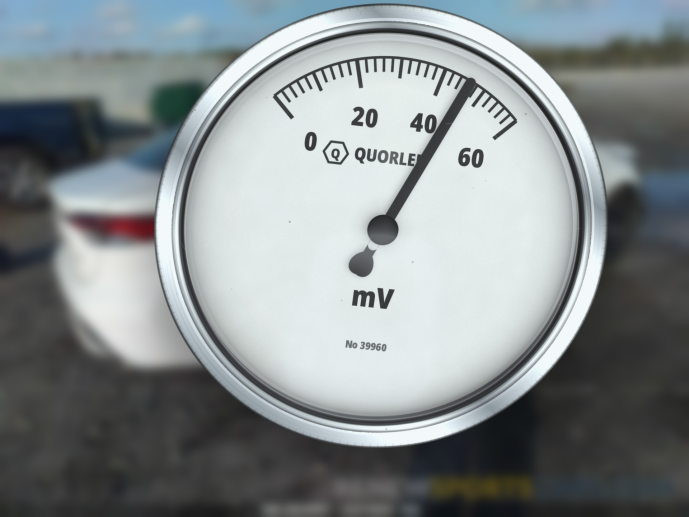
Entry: 46; mV
